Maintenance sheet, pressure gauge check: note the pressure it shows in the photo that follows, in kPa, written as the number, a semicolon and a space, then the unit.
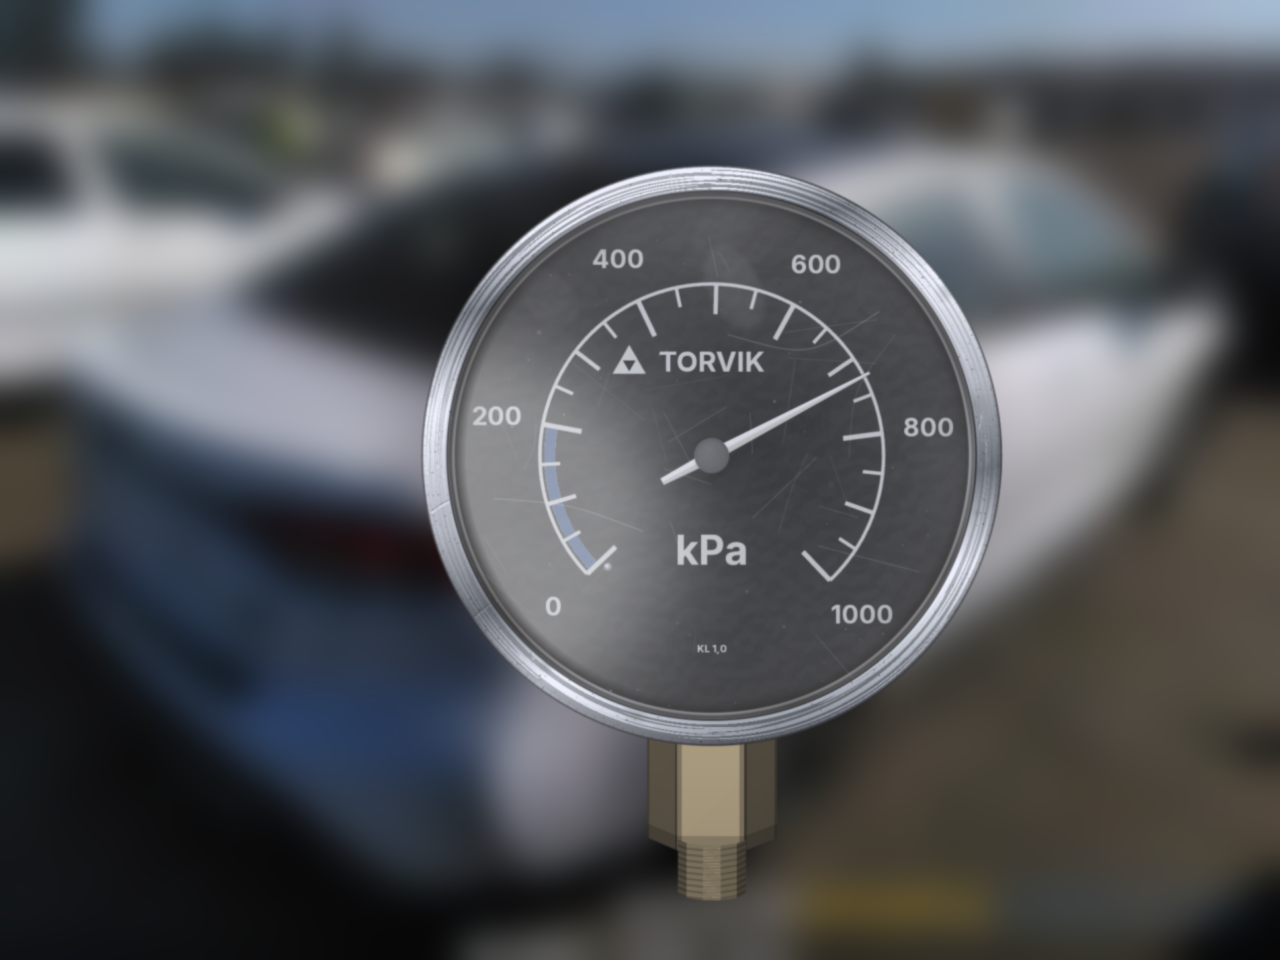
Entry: 725; kPa
